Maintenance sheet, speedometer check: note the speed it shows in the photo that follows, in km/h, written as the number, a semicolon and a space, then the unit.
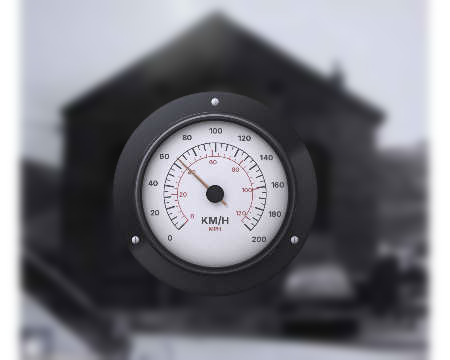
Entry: 65; km/h
